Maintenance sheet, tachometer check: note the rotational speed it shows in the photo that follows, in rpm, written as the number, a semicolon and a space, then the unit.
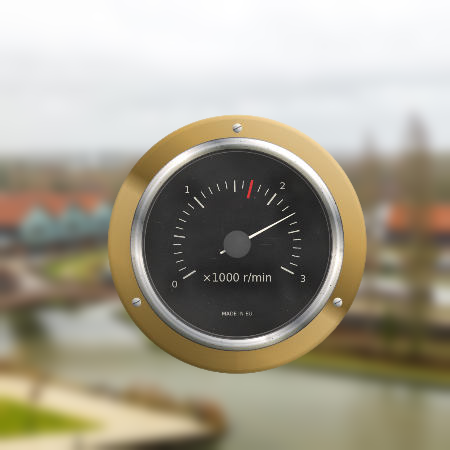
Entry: 2300; rpm
